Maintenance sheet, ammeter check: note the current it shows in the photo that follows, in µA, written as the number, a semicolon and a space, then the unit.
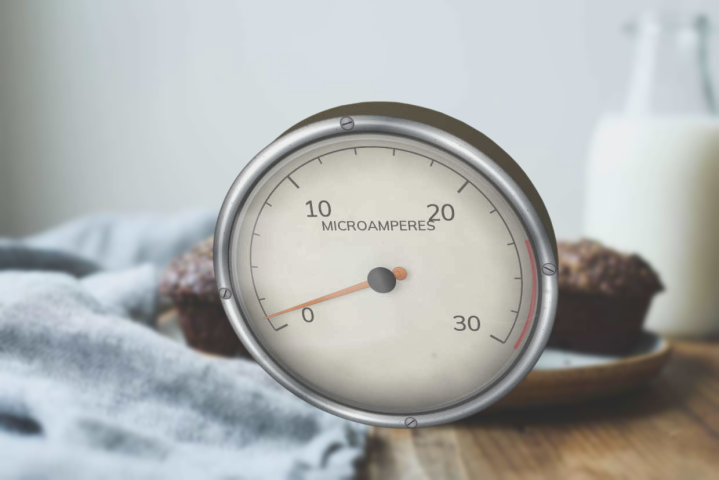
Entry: 1; µA
